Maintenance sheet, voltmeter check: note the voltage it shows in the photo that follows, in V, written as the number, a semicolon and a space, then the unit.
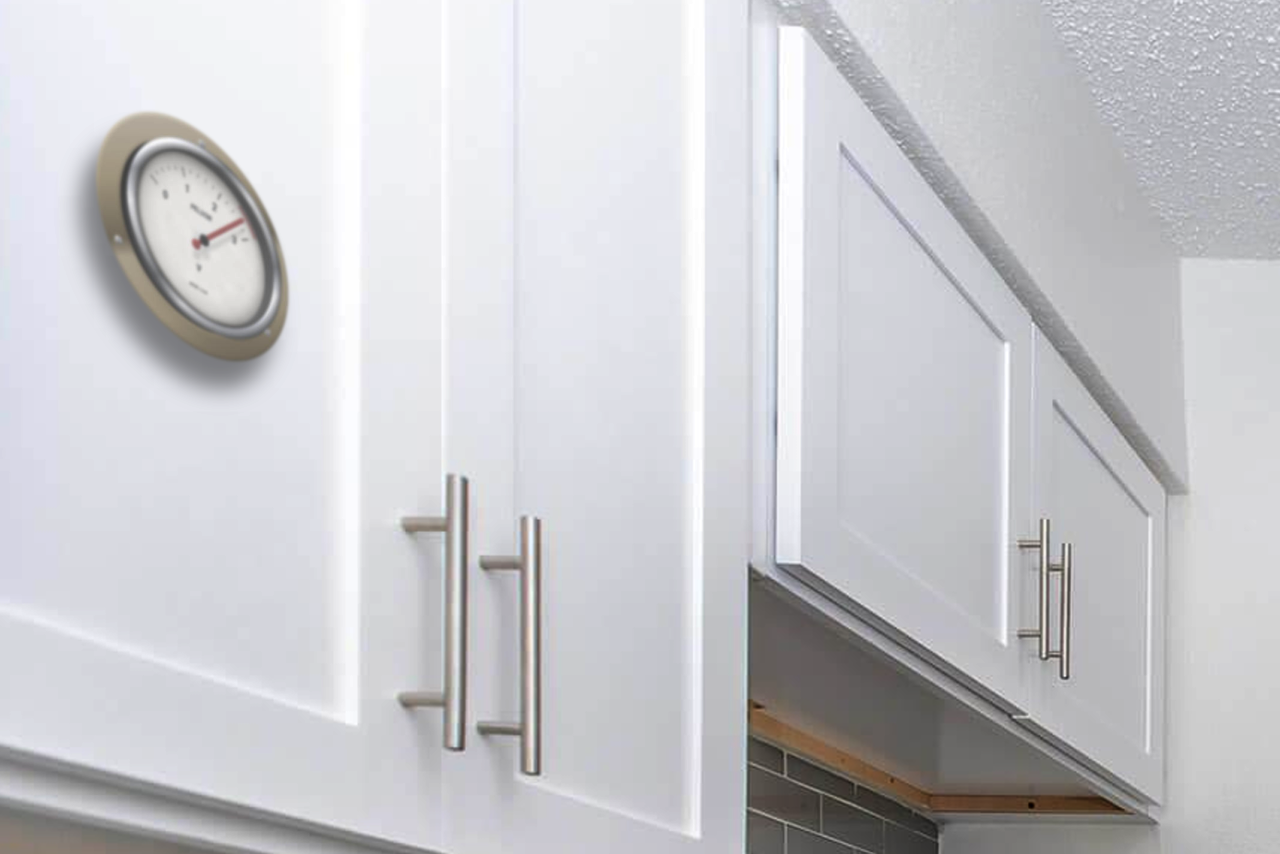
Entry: 2.6; V
